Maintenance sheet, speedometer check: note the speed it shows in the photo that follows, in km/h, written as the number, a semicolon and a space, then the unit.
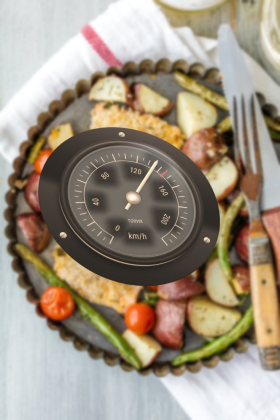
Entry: 135; km/h
